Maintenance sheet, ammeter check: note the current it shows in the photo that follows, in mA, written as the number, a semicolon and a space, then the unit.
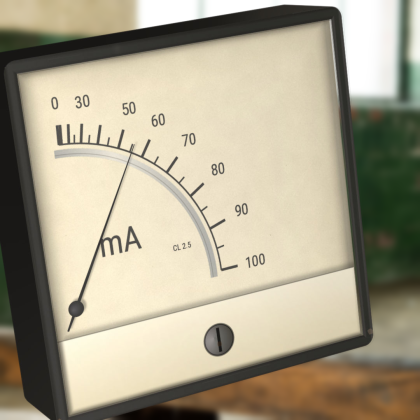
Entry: 55; mA
